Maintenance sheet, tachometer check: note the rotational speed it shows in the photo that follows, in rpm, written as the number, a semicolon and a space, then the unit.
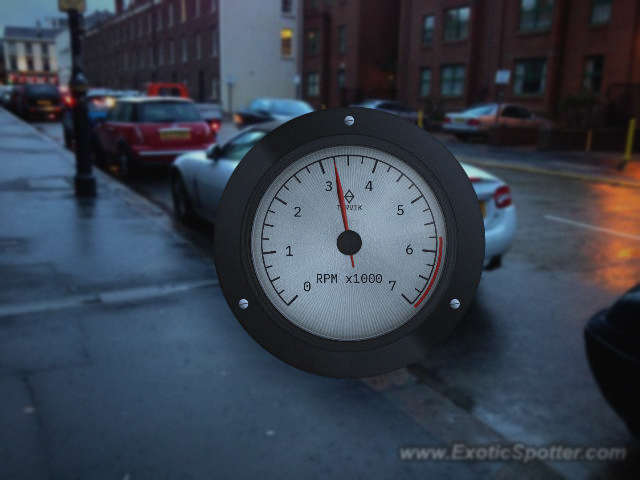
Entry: 3250; rpm
